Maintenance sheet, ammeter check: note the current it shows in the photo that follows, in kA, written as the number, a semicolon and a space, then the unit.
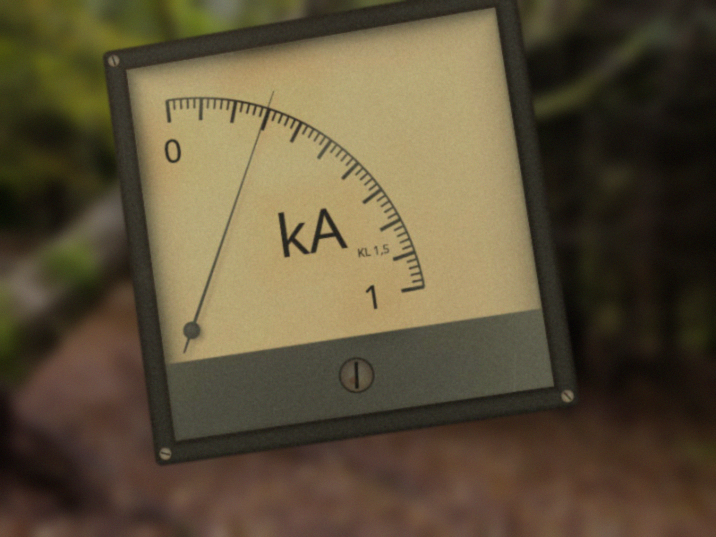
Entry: 0.3; kA
